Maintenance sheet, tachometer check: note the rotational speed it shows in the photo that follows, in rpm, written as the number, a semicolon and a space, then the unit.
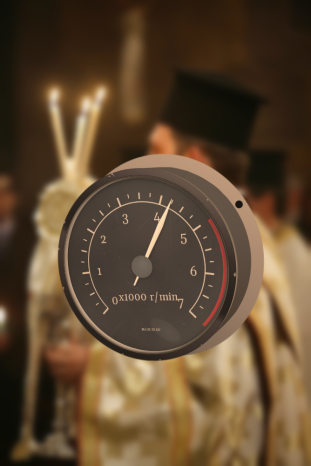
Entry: 4250; rpm
